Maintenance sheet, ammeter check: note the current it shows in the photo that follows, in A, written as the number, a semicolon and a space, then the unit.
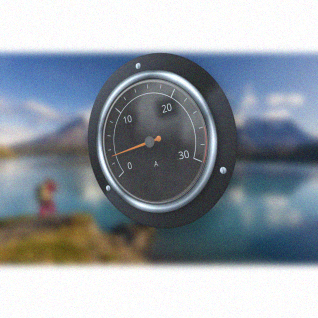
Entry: 3; A
